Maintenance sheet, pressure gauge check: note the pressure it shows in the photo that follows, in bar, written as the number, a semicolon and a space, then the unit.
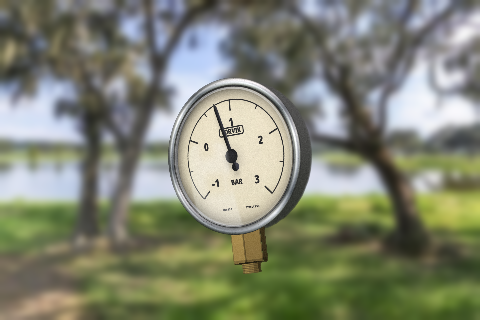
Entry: 0.75; bar
